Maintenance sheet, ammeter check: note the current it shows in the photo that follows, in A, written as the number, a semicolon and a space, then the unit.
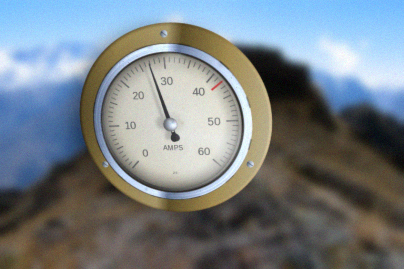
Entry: 27; A
